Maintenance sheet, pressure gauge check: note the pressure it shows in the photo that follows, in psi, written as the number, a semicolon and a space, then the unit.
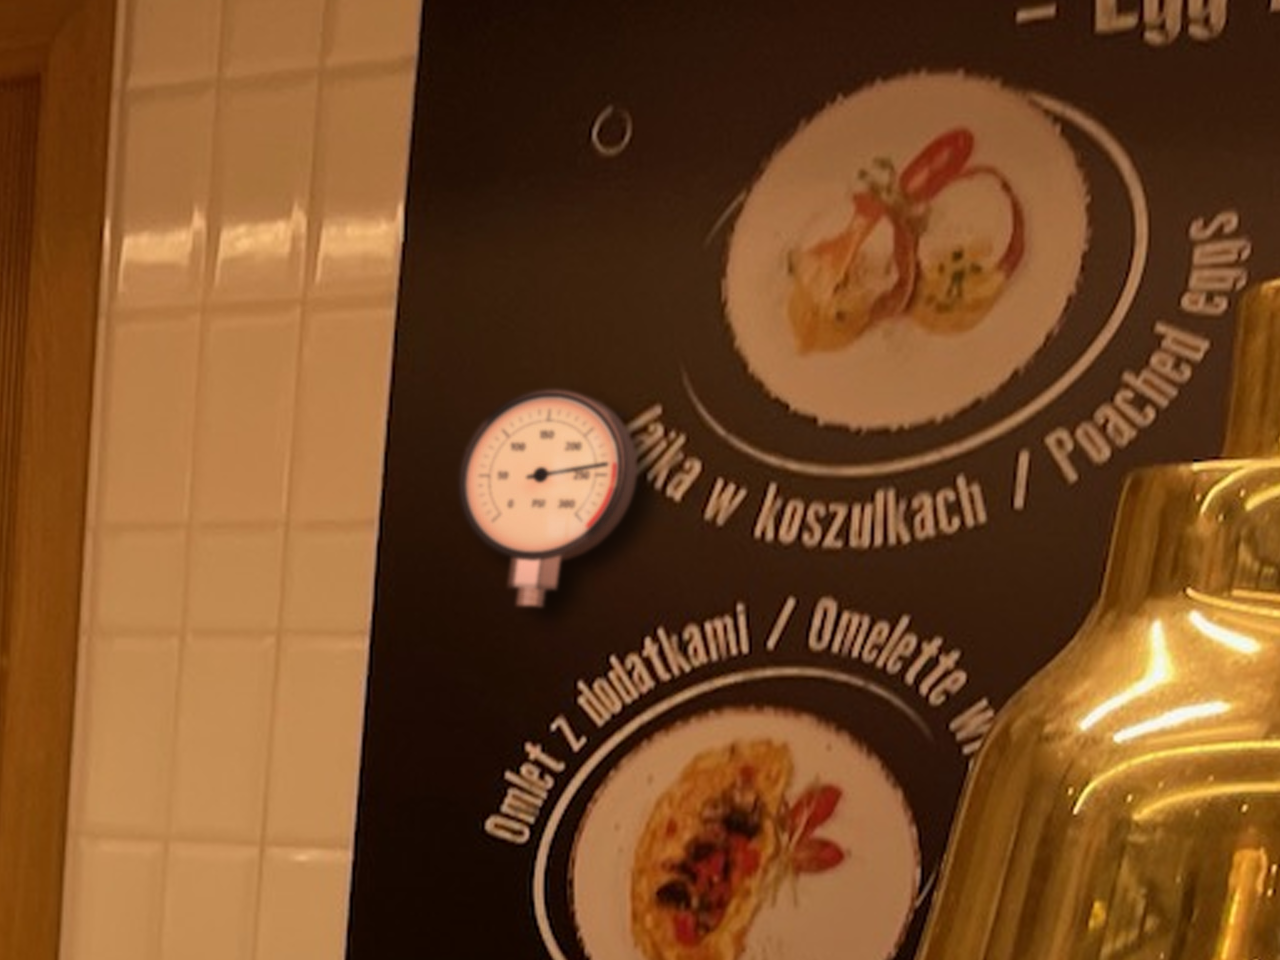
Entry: 240; psi
